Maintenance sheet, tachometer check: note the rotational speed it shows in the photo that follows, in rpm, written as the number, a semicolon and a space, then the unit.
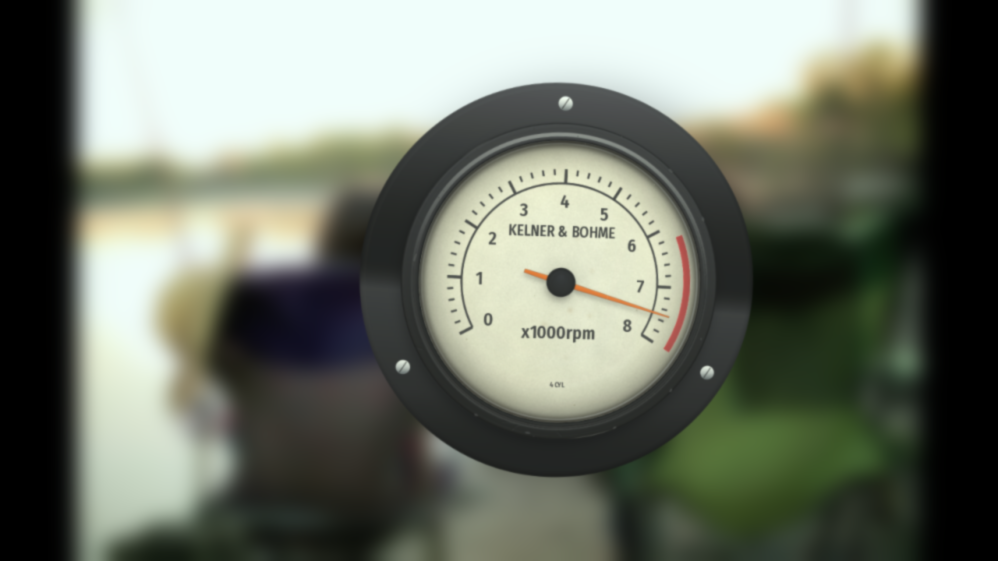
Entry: 7500; rpm
